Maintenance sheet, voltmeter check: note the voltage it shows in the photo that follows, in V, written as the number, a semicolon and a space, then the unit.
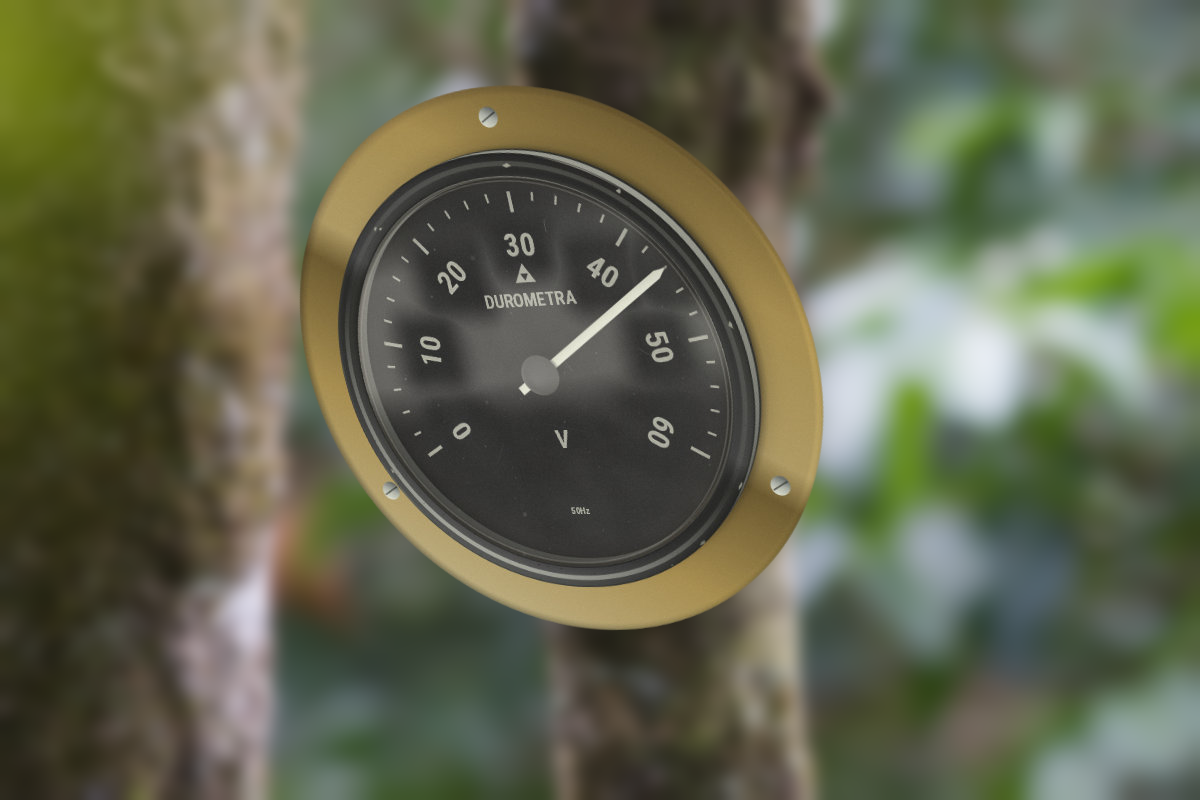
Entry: 44; V
